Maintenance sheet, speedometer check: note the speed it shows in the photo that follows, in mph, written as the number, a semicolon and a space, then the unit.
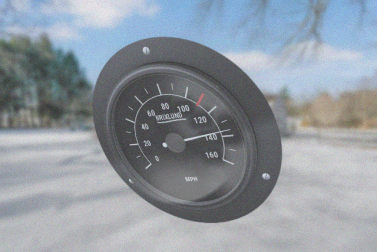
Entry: 135; mph
